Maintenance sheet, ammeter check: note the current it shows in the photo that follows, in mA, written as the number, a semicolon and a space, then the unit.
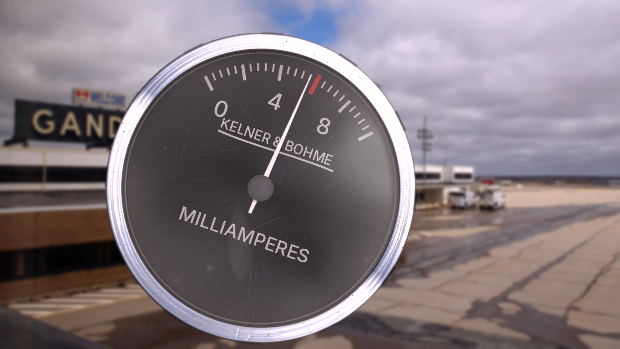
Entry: 5.6; mA
